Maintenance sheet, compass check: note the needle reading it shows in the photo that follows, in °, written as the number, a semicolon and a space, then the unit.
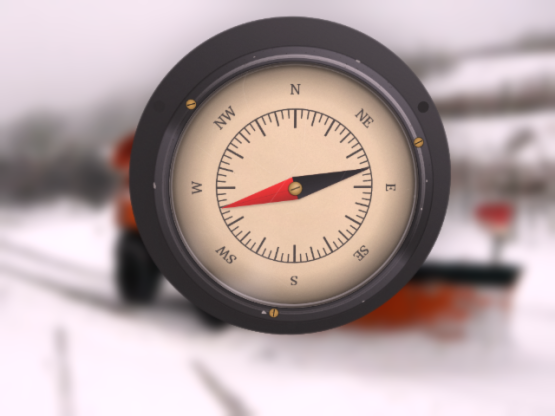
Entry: 255; °
